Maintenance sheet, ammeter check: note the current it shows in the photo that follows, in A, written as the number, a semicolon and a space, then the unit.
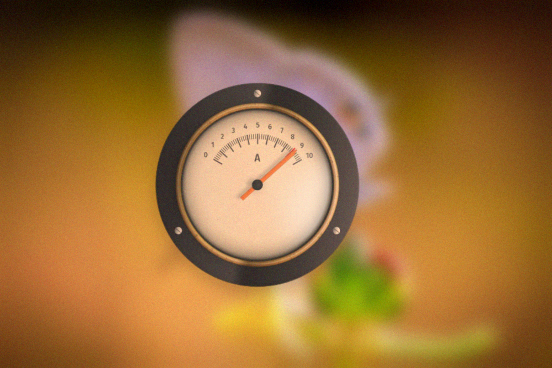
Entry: 9; A
